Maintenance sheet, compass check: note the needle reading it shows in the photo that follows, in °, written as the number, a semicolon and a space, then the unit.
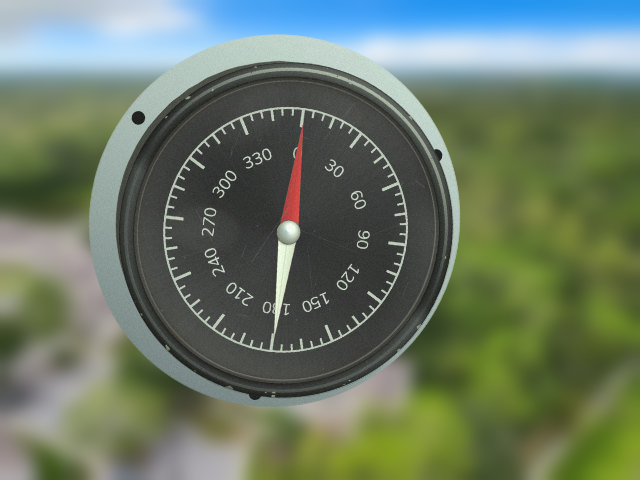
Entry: 0; °
